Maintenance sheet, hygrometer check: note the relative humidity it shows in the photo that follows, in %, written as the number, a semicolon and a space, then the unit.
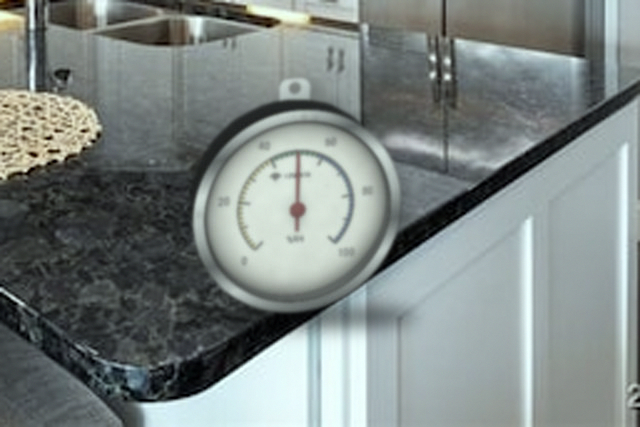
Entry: 50; %
